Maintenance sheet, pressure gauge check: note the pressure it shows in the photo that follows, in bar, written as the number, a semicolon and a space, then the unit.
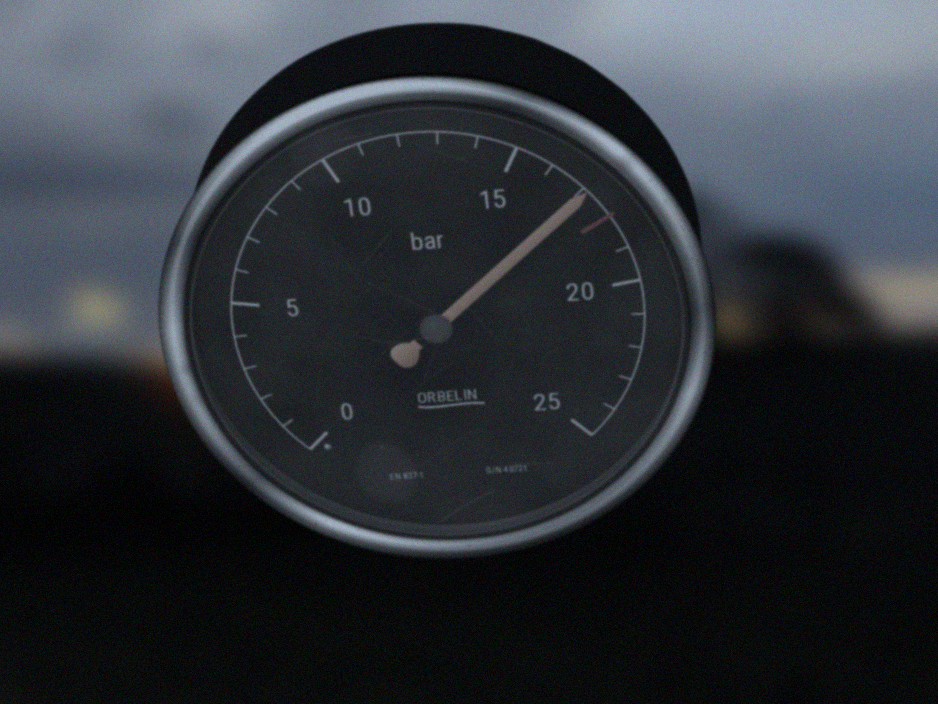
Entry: 17; bar
